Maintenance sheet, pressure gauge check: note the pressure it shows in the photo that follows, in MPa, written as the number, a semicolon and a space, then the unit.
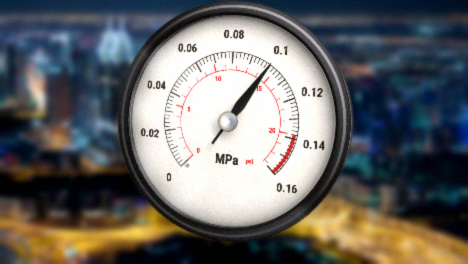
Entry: 0.1; MPa
